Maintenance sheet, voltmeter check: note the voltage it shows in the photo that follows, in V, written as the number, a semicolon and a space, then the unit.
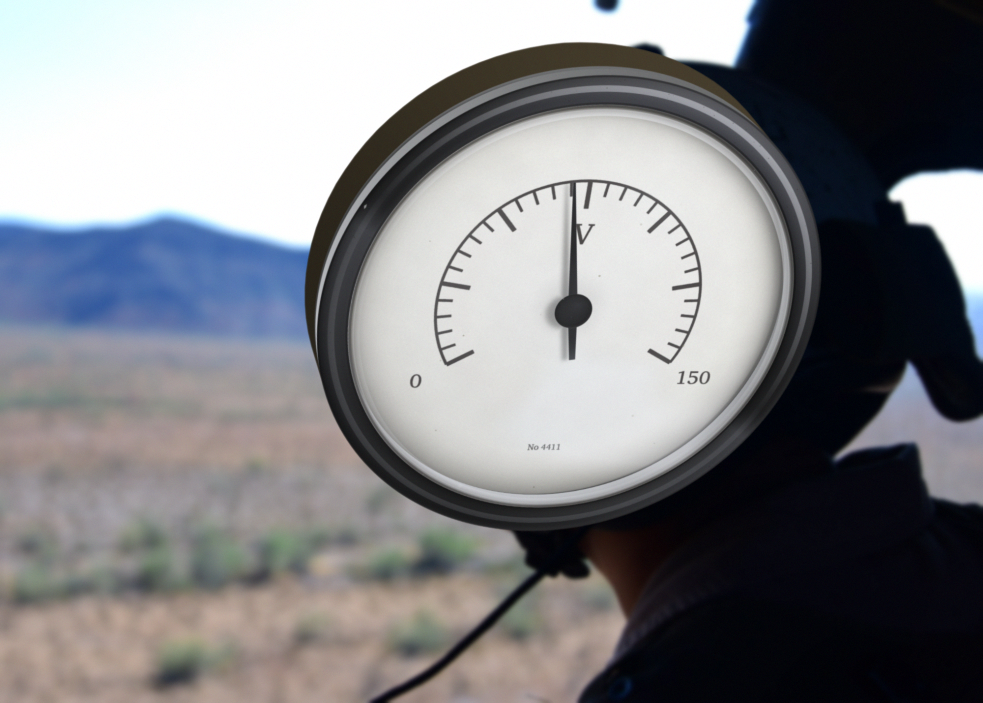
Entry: 70; V
